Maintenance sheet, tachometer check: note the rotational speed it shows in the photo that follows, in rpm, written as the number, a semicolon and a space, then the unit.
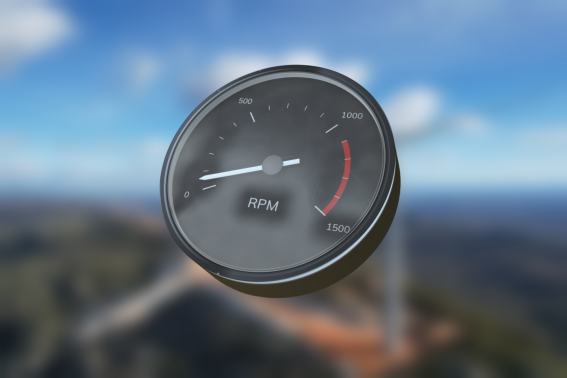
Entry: 50; rpm
